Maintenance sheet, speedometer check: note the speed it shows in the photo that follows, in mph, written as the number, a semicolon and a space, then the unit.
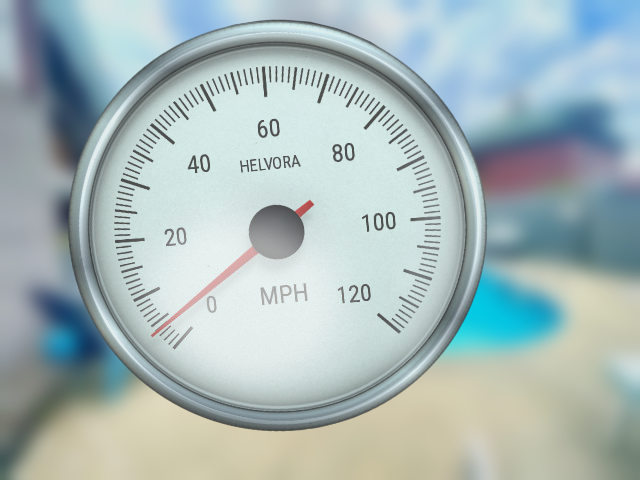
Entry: 4; mph
